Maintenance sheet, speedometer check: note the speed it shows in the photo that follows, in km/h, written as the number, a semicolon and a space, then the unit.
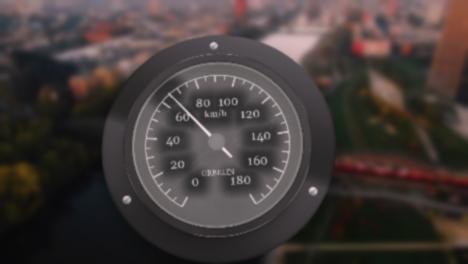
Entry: 65; km/h
